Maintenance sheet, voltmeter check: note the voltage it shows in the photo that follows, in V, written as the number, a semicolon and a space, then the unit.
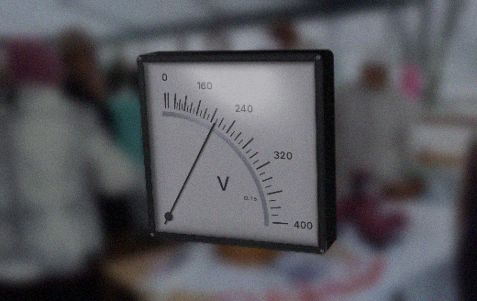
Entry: 210; V
